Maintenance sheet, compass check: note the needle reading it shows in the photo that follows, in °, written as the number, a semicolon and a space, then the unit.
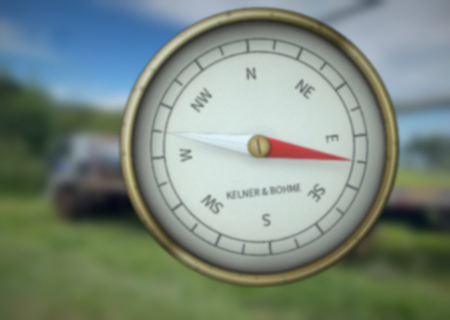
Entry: 105; °
